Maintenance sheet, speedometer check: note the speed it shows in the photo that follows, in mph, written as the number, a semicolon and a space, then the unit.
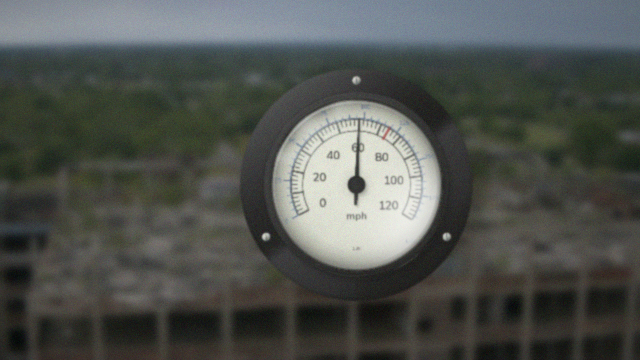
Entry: 60; mph
